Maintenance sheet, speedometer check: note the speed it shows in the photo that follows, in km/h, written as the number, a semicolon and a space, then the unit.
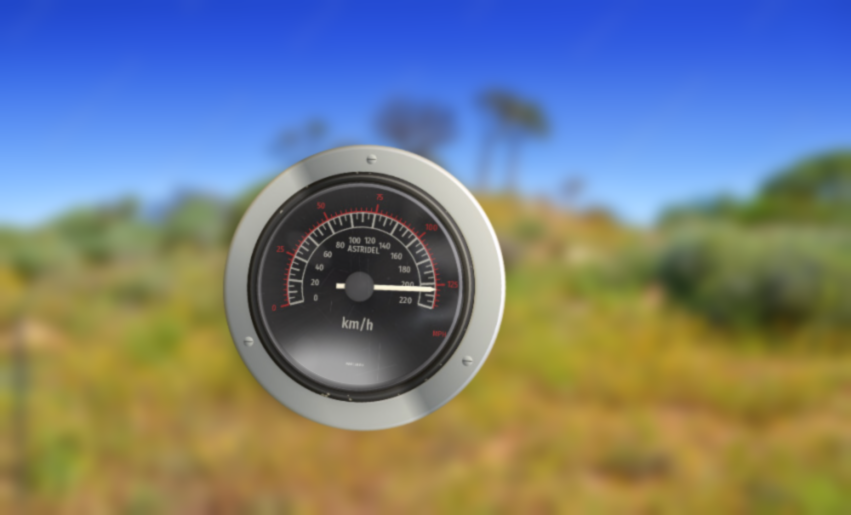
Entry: 205; km/h
